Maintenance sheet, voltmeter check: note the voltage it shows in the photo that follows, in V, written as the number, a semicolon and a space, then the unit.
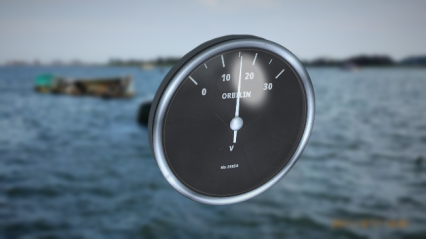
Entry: 15; V
